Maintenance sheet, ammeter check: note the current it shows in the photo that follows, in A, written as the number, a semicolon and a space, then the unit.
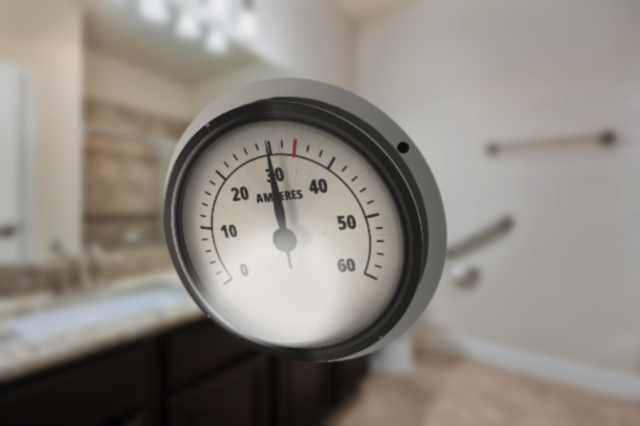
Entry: 30; A
